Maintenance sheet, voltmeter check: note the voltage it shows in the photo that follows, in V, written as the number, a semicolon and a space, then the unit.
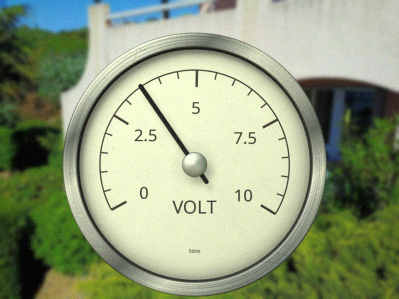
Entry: 3.5; V
